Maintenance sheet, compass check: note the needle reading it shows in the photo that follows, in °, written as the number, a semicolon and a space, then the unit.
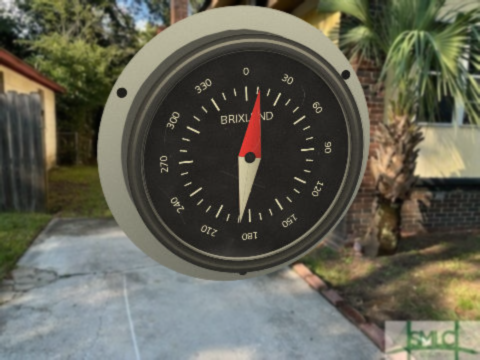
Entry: 10; °
